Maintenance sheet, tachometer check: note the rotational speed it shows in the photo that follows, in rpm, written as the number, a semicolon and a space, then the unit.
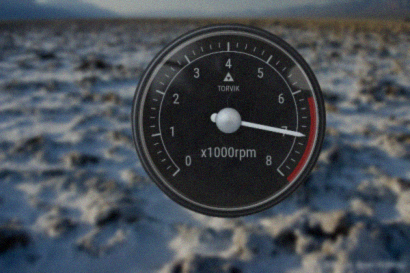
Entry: 7000; rpm
